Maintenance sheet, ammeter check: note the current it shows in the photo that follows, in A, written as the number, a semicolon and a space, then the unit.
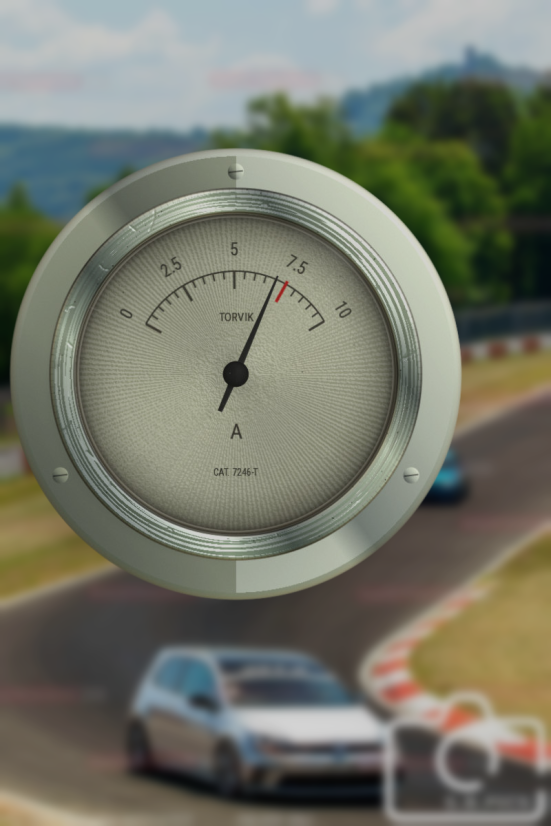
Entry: 7; A
